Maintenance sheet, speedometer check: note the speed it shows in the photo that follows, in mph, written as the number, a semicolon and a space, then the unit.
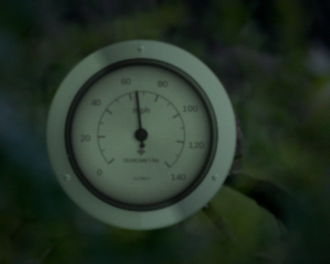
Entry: 65; mph
